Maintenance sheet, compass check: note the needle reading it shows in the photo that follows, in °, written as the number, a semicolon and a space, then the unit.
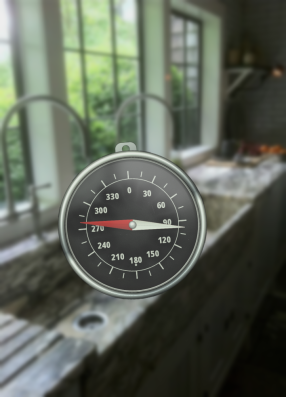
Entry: 277.5; °
